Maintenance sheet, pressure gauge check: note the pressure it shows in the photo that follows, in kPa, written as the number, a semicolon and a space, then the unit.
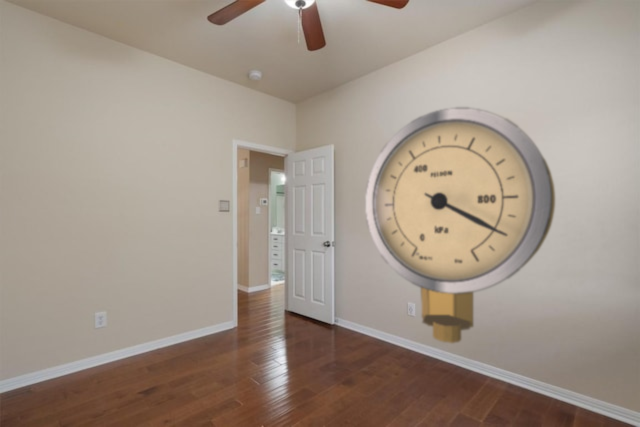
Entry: 900; kPa
